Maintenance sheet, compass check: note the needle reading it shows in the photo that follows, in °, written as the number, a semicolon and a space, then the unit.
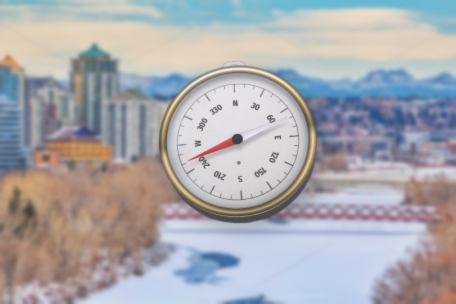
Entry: 250; °
